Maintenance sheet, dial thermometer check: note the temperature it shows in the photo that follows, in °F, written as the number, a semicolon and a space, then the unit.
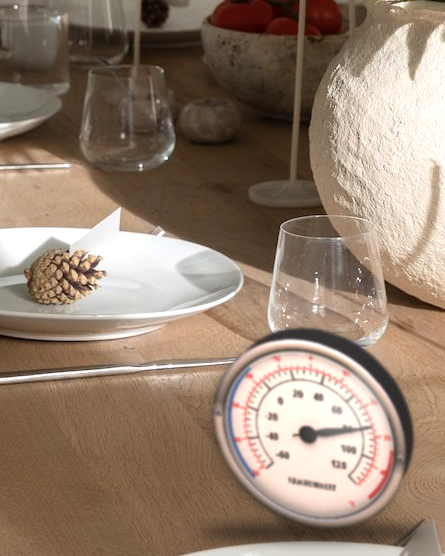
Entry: 80; °F
